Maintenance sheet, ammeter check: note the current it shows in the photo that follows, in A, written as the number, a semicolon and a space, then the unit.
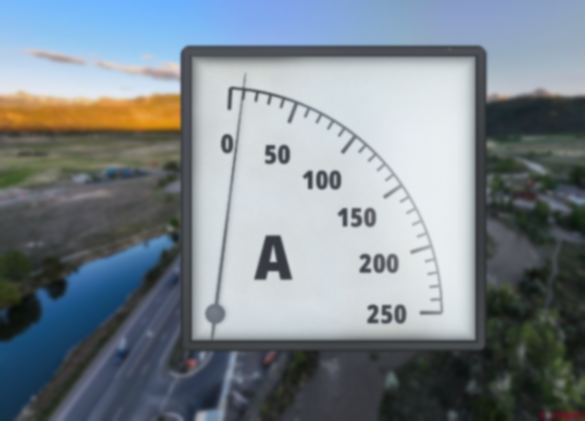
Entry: 10; A
